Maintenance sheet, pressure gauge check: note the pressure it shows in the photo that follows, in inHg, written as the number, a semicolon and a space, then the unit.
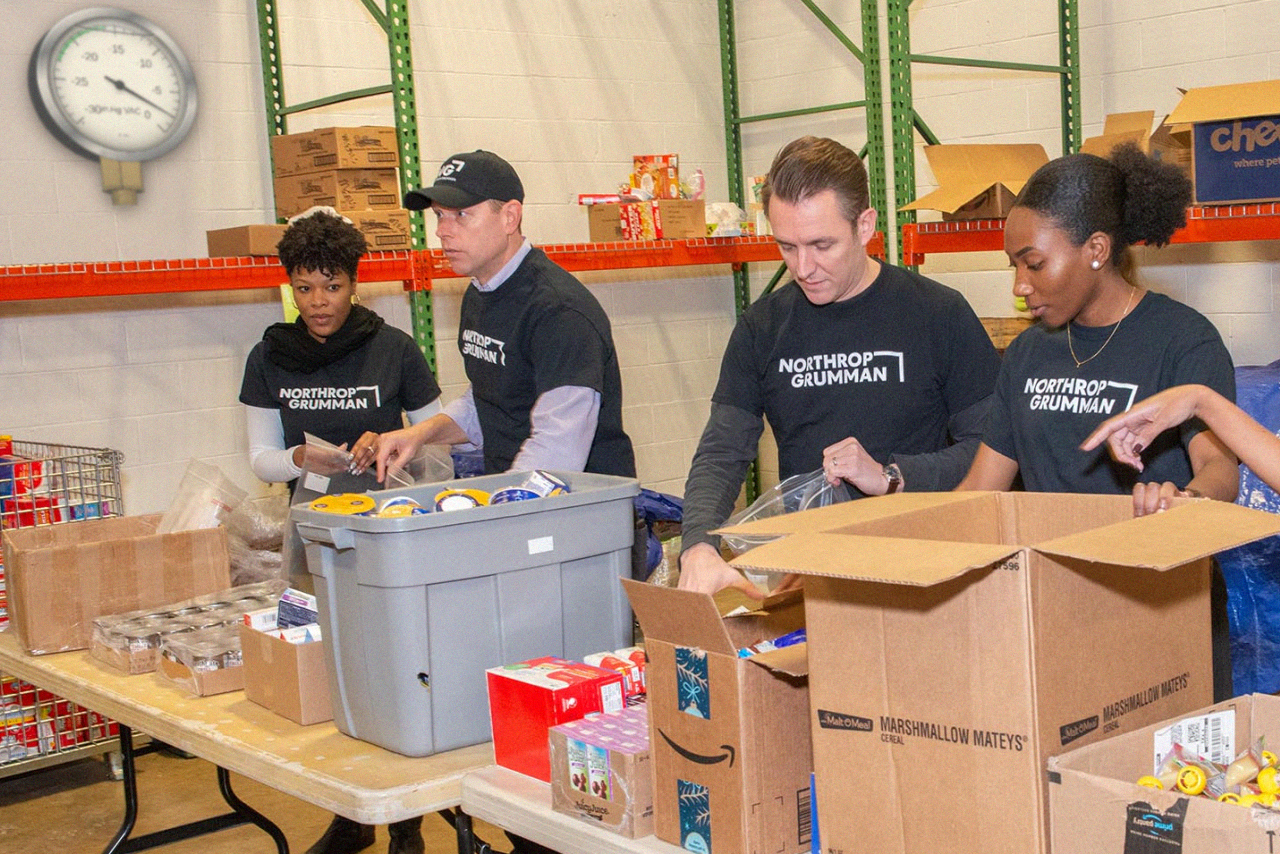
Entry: -2; inHg
